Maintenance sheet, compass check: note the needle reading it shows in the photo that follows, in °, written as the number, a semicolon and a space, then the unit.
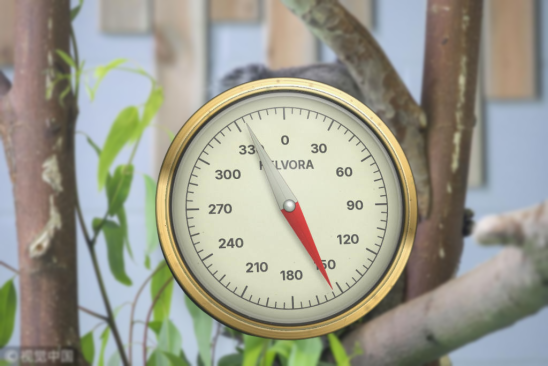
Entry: 155; °
